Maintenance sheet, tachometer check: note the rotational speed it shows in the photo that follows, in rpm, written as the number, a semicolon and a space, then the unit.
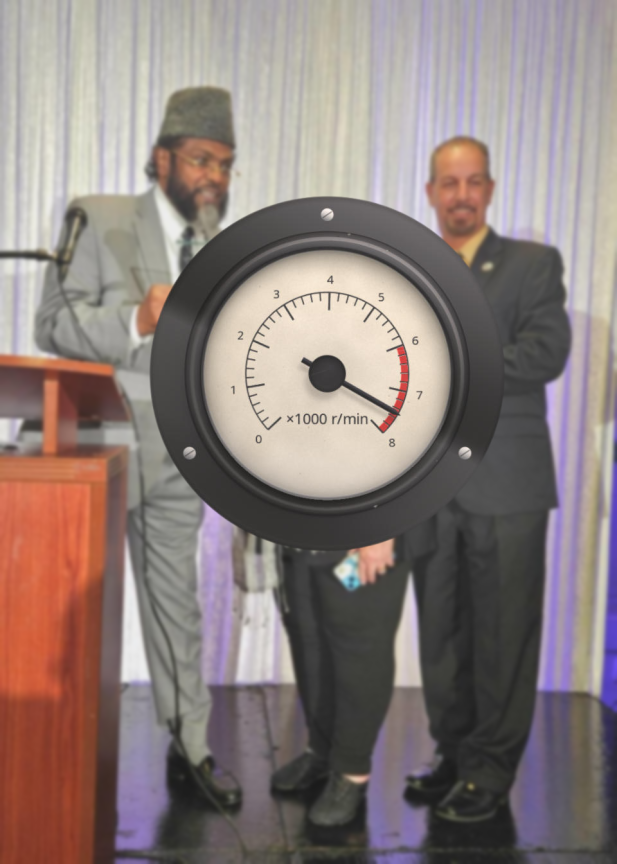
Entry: 7500; rpm
